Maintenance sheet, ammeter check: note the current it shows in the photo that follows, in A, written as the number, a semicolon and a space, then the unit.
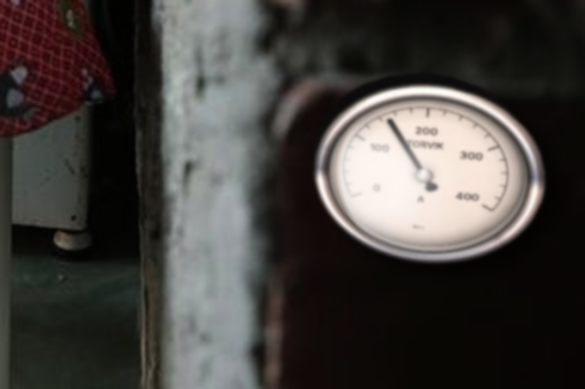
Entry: 150; A
